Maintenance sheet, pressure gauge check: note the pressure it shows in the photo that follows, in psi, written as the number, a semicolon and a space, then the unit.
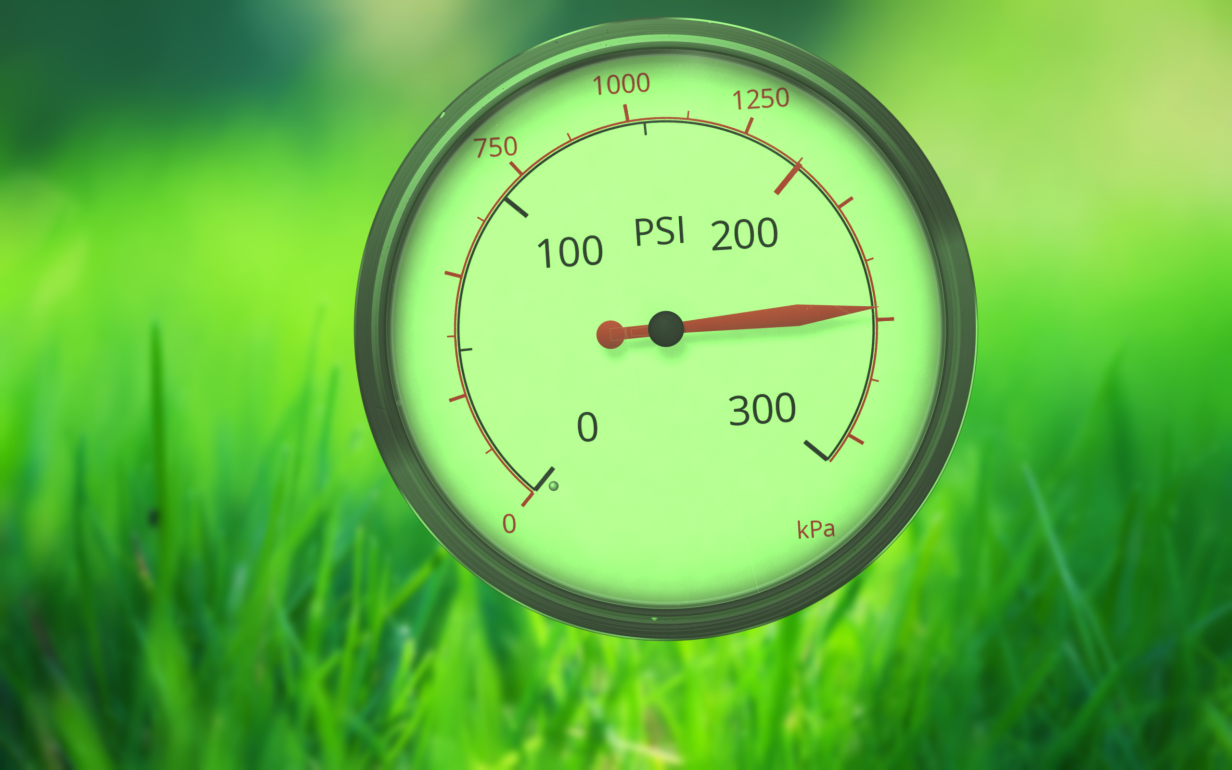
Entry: 250; psi
